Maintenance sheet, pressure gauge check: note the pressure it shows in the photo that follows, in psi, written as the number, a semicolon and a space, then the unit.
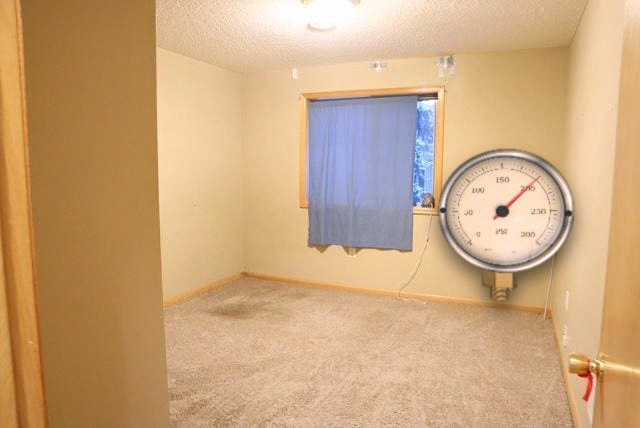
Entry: 200; psi
